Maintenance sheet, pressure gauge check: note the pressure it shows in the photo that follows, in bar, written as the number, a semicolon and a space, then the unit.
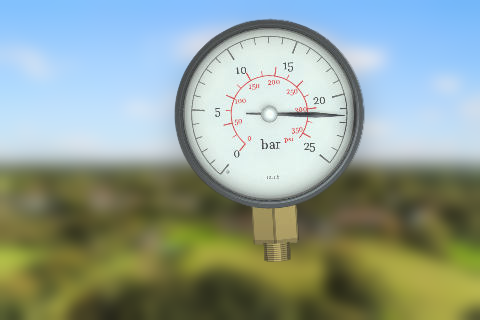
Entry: 21.5; bar
